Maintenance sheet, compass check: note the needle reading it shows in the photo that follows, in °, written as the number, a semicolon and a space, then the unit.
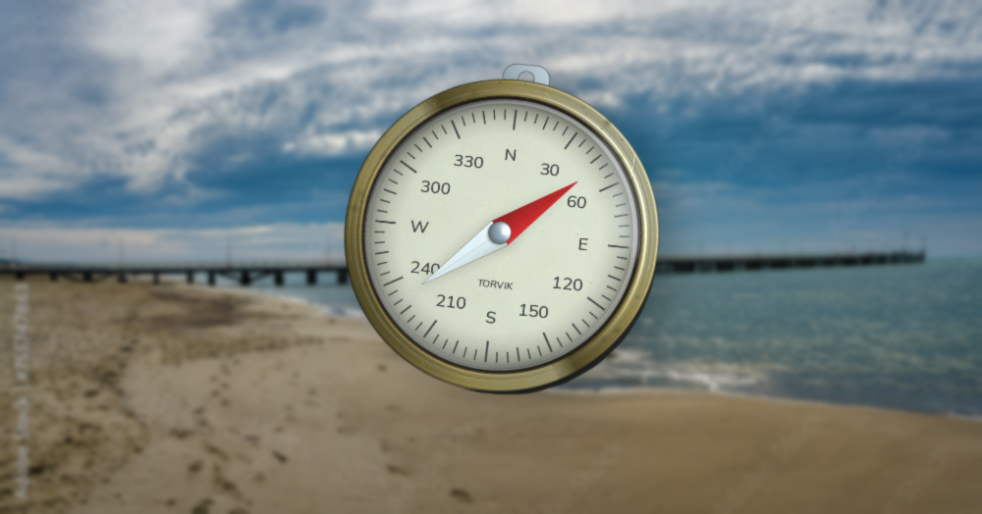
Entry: 50; °
